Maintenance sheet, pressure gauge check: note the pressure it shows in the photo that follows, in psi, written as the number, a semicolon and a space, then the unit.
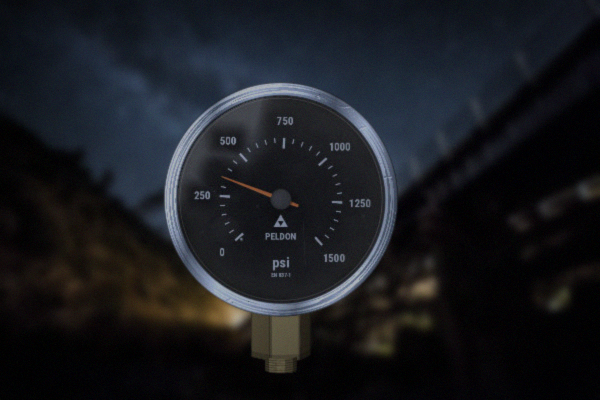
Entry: 350; psi
